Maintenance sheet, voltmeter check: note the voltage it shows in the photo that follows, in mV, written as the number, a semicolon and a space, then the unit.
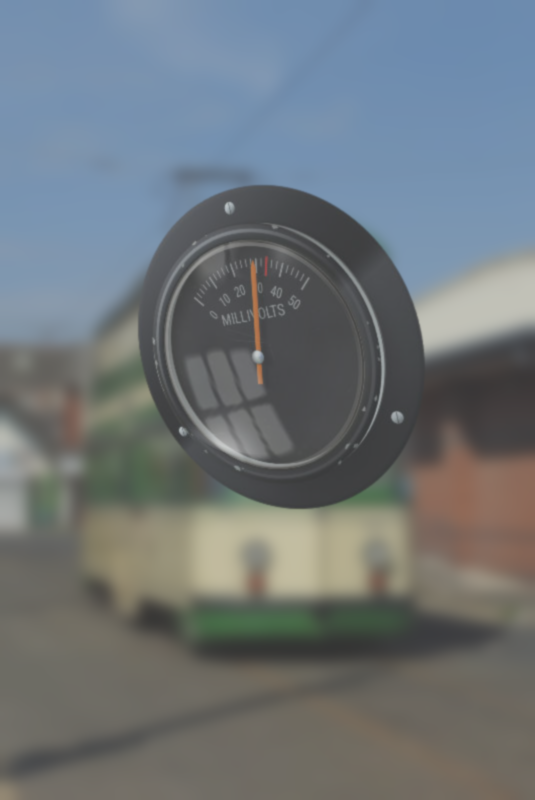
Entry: 30; mV
